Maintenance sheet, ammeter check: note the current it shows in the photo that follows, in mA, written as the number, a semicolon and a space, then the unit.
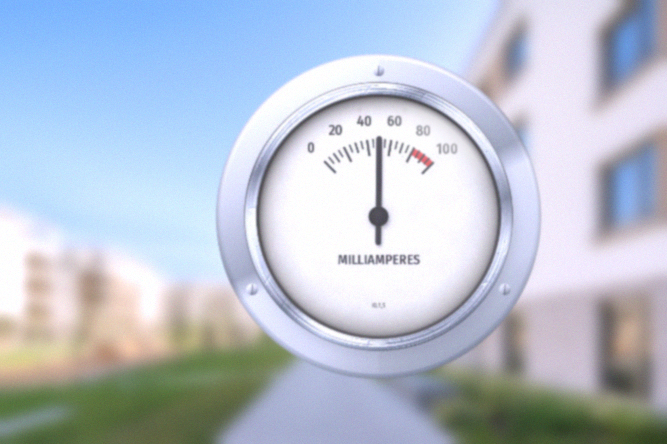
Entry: 50; mA
